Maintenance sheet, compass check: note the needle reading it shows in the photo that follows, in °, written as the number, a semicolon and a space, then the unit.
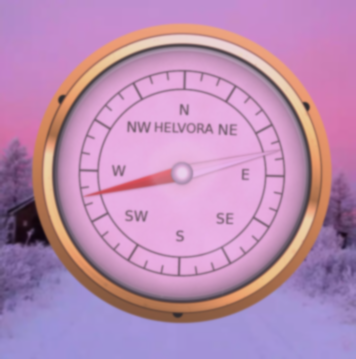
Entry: 255; °
